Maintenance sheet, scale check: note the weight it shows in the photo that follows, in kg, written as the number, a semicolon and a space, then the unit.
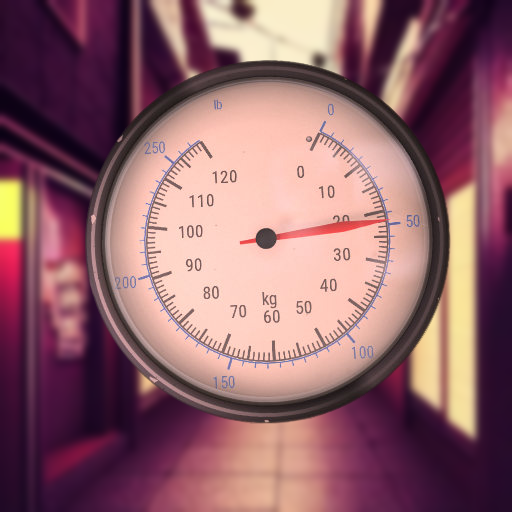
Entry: 22; kg
